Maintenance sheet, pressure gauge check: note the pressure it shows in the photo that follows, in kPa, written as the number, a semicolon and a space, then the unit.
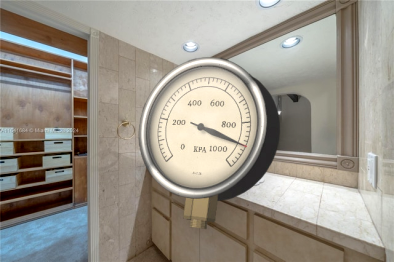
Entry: 900; kPa
